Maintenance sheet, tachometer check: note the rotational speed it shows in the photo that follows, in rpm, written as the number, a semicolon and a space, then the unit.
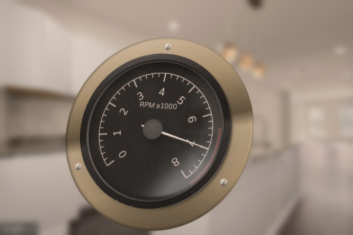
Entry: 7000; rpm
